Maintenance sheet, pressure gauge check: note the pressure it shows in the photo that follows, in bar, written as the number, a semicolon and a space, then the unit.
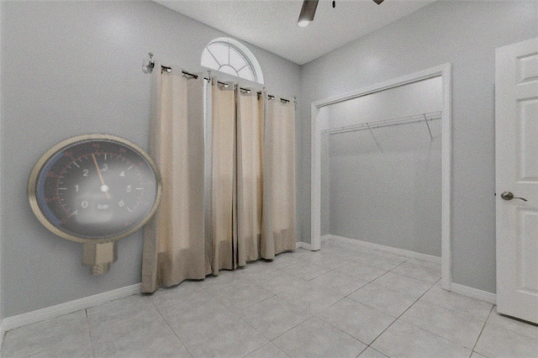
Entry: 2.6; bar
